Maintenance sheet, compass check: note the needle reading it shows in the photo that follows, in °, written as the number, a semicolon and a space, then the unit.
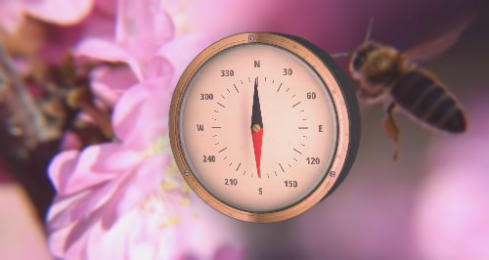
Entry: 180; °
